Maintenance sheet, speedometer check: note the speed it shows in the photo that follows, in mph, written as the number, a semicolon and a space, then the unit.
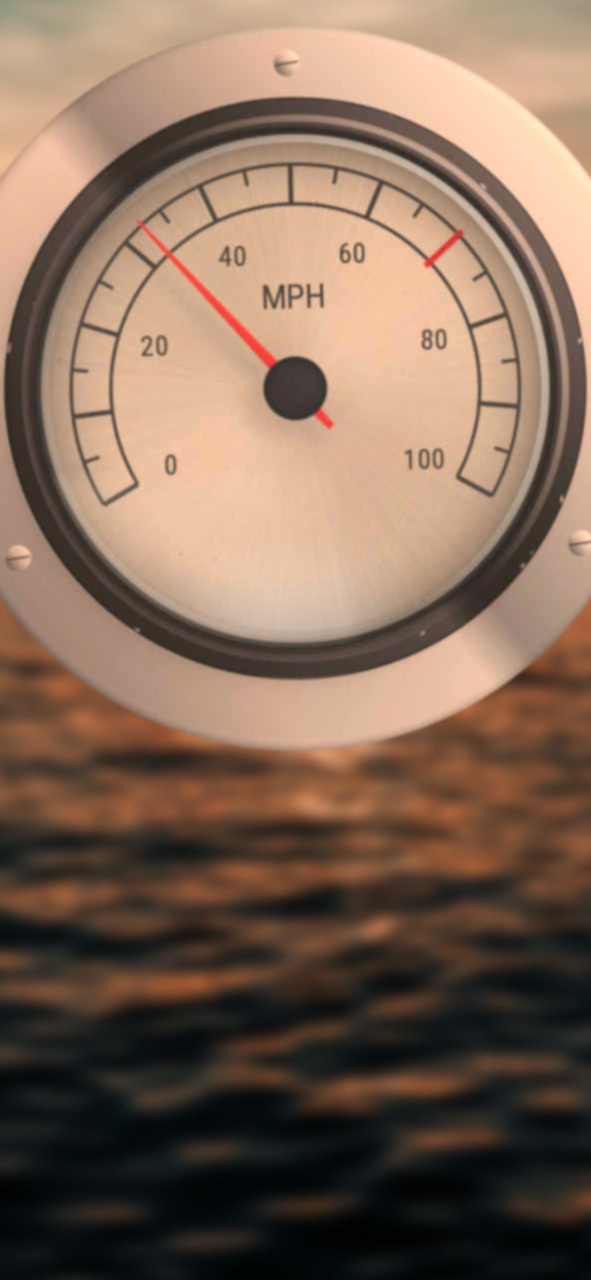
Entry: 32.5; mph
